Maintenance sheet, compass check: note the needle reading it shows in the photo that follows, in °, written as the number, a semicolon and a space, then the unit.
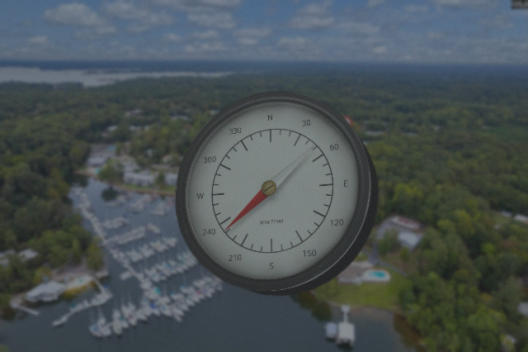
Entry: 230; °
